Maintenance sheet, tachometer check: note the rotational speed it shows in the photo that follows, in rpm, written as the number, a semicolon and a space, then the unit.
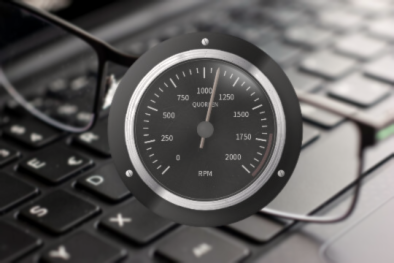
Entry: 1100; rpm
